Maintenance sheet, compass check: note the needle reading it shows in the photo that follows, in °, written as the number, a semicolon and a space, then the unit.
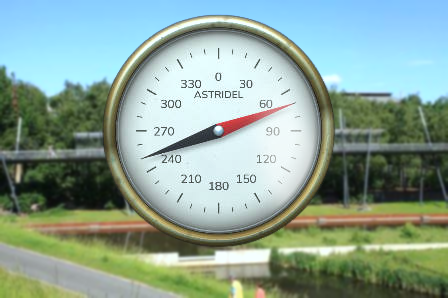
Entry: 70; °
